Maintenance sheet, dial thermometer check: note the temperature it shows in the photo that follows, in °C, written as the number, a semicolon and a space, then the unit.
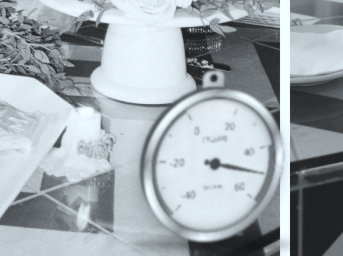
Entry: 50; °C
